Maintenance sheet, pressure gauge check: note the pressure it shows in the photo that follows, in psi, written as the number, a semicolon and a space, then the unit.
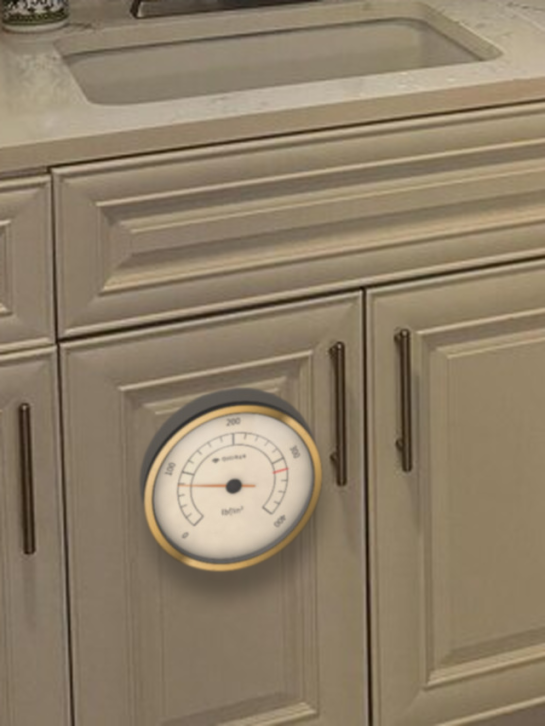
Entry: 80; psi
